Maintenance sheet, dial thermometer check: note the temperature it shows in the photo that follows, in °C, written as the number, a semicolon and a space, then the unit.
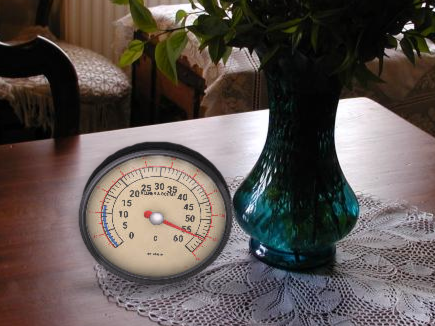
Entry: 55; °C
